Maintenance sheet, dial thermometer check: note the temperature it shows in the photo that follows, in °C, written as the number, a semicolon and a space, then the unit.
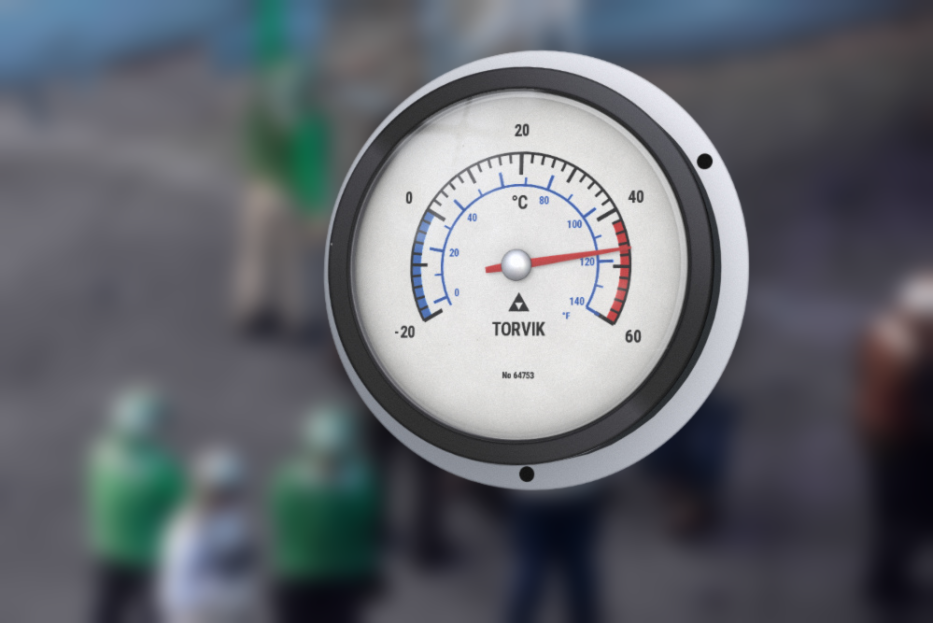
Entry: 47; °C
